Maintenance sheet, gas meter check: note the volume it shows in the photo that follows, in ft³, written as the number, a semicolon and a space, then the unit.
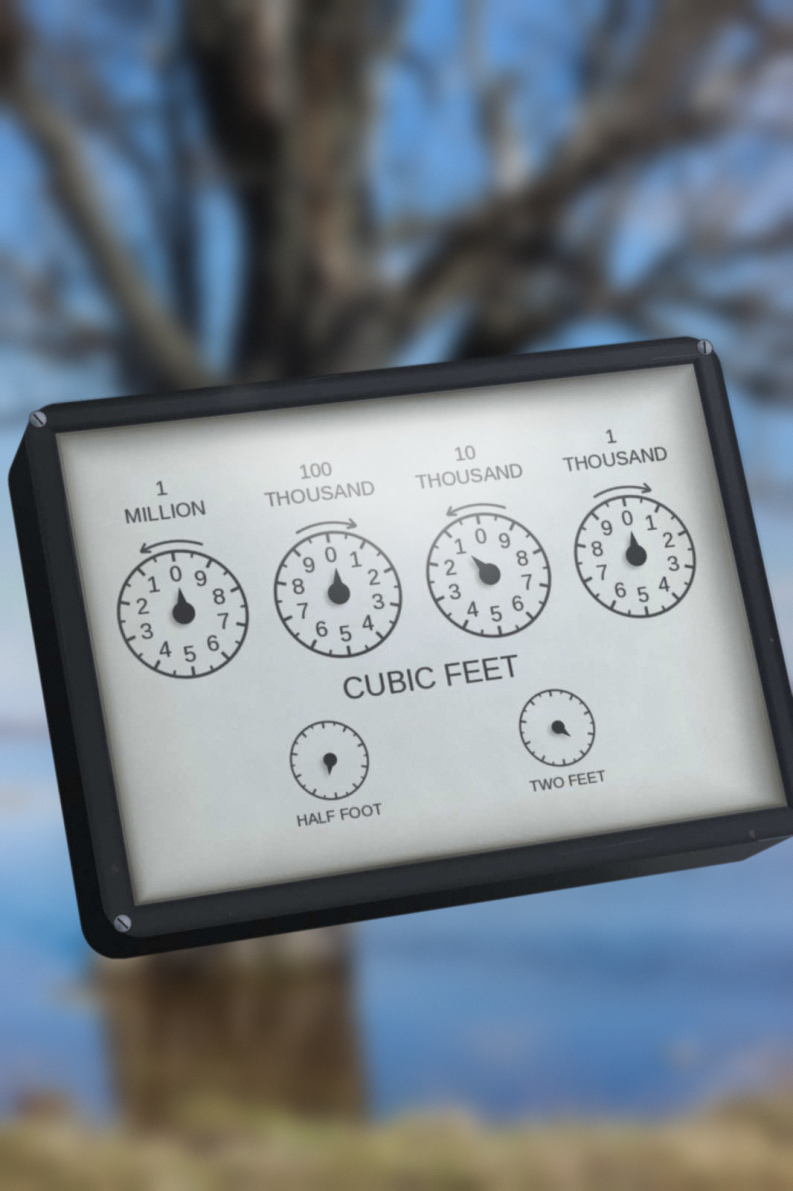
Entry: 1000; ft³
